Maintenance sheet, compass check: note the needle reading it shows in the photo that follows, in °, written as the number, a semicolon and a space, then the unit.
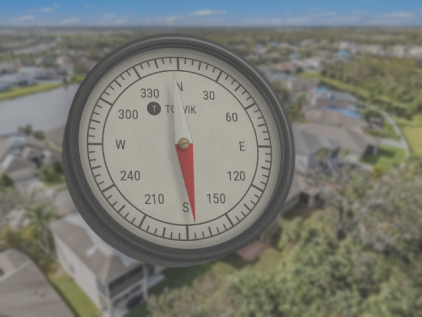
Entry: 175; °
